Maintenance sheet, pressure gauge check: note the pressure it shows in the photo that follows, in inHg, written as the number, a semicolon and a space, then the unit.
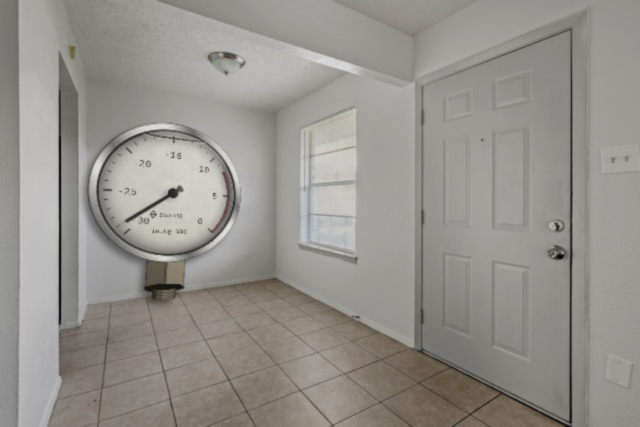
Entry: -29; inHg
